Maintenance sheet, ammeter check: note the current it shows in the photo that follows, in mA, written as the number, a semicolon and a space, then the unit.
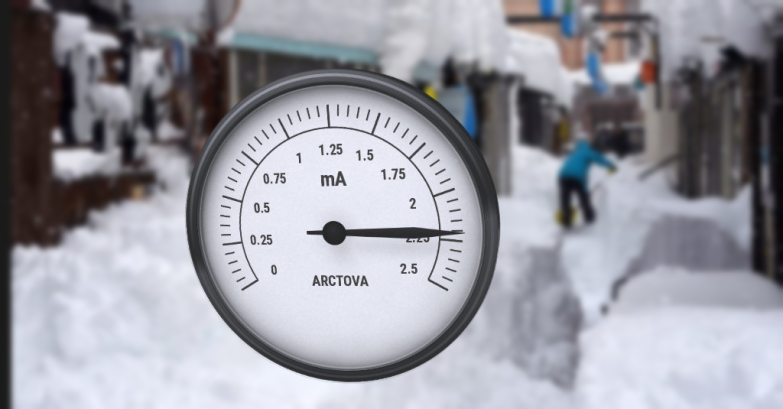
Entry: 2.2; mA
